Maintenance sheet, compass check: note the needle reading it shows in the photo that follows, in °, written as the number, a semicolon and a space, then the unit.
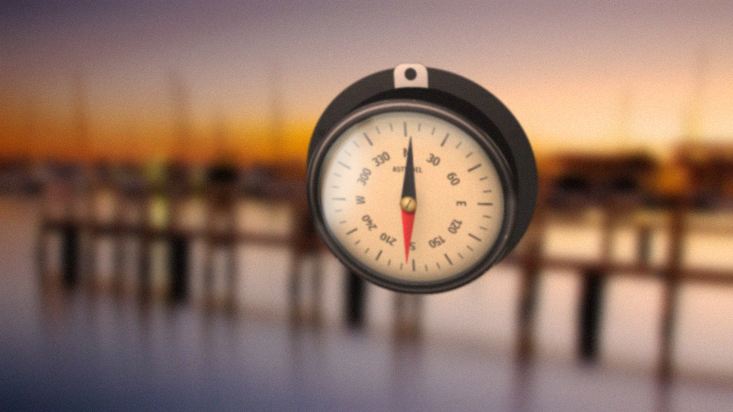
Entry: 185; °
